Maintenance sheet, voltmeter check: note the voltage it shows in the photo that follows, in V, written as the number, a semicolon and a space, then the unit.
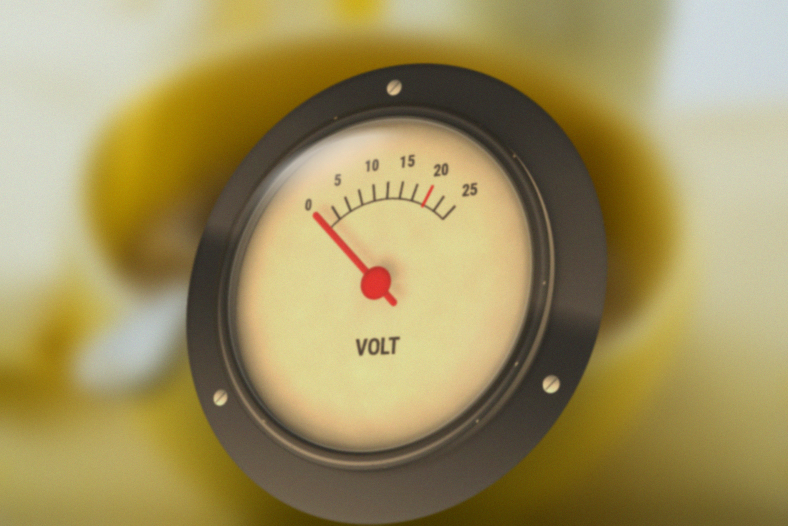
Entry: 0; V
